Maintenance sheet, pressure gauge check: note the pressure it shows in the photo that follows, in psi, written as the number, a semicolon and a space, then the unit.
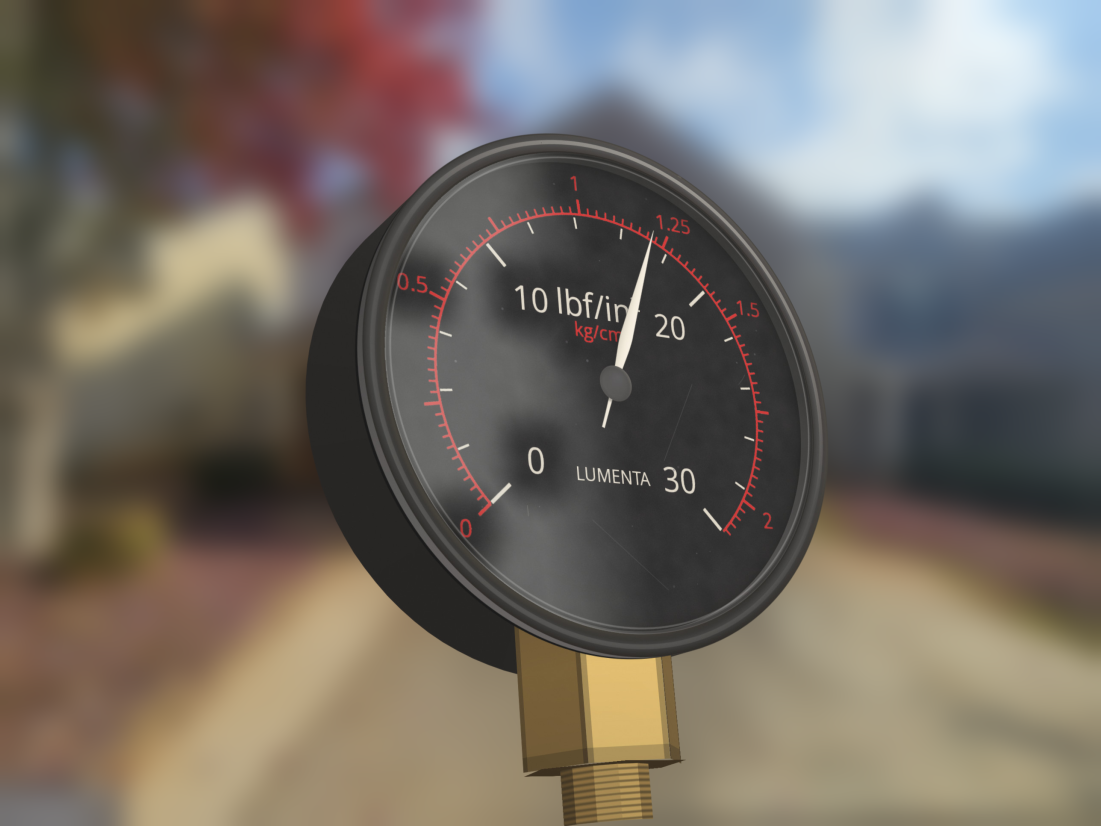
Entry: 17; psi
